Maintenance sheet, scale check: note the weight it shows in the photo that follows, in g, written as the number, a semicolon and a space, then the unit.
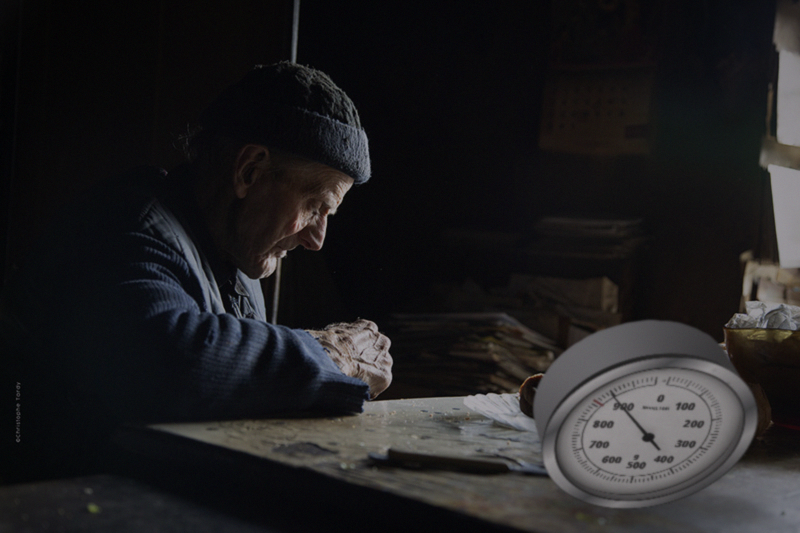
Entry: 900; g
